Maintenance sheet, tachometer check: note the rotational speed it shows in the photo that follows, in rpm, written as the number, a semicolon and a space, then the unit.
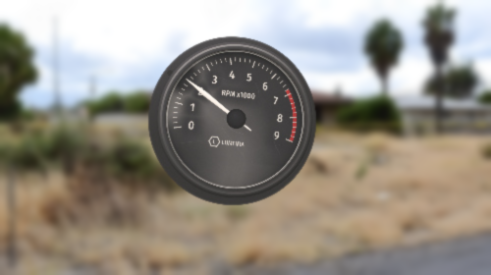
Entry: 2000; rpm
